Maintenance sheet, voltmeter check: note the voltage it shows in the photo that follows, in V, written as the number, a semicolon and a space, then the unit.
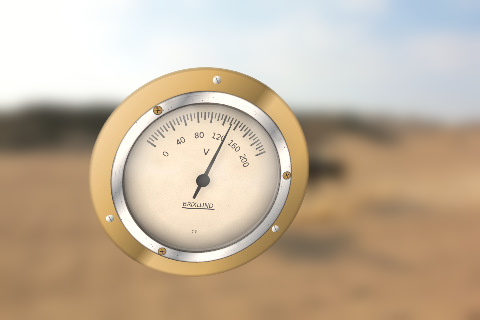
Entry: 130; V
